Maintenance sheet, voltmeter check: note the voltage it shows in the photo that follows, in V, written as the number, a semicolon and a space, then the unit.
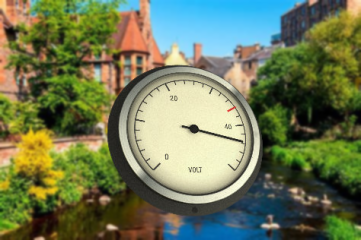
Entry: 44; V
